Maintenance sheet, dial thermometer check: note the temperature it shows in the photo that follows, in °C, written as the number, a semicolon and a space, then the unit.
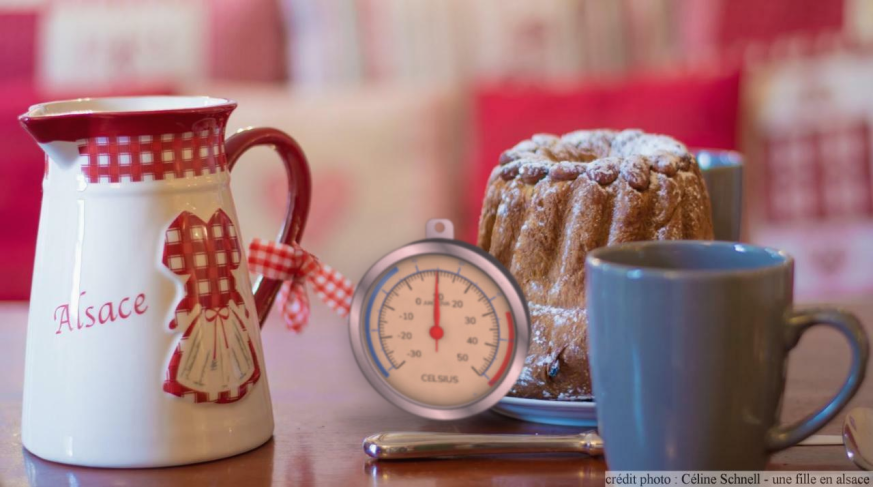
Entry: 10; °C
